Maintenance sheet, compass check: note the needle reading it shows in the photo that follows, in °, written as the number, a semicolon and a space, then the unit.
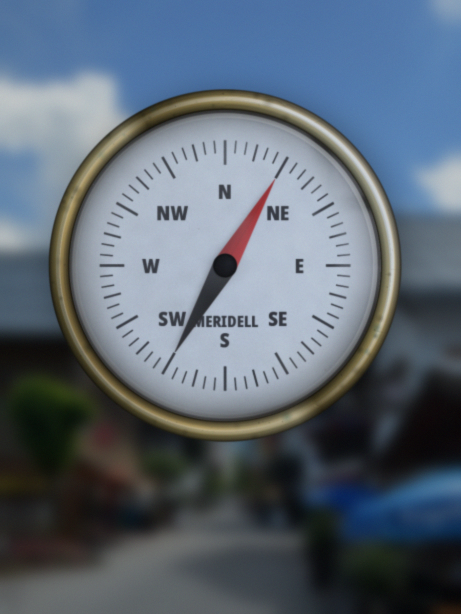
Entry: 30; °
